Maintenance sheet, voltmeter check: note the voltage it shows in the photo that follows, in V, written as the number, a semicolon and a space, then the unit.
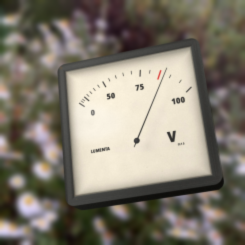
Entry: 87.5; V
